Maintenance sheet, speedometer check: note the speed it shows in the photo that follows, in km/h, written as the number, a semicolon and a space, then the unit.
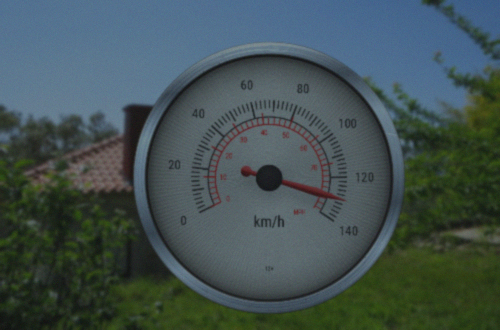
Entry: 130; km/h
